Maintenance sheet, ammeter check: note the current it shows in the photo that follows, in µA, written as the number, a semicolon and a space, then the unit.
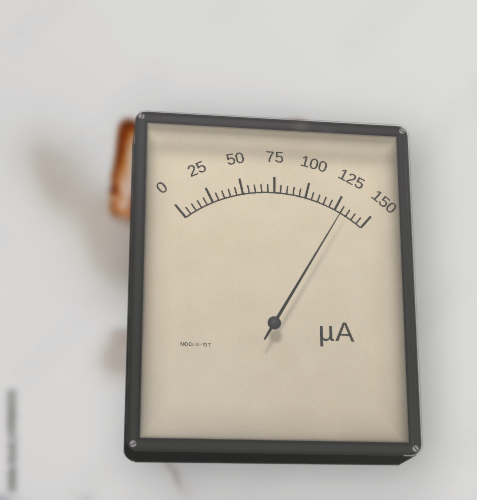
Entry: 130; µA
